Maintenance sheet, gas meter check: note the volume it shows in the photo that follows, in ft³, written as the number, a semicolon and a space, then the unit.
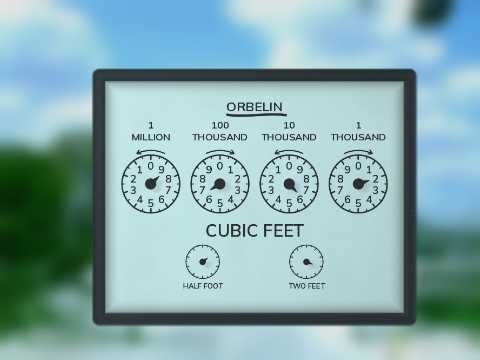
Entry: 866200; ft³
